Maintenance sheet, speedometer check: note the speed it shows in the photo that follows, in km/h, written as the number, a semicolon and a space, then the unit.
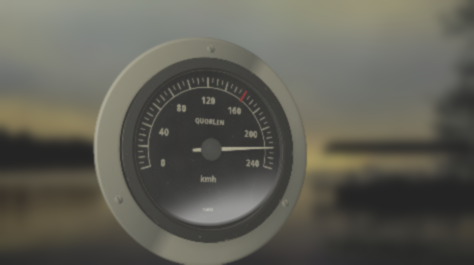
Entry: 220; km/h
